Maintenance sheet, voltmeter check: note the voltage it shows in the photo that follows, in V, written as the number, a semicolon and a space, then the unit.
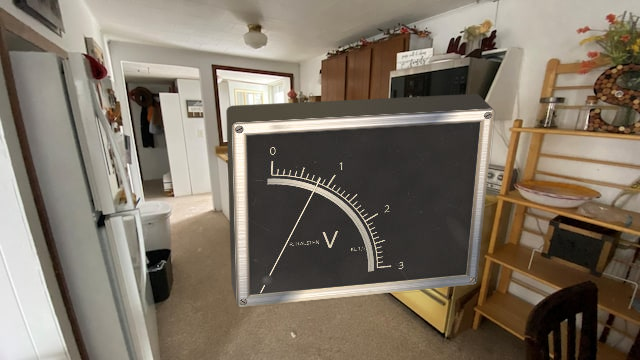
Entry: 0.8; V
